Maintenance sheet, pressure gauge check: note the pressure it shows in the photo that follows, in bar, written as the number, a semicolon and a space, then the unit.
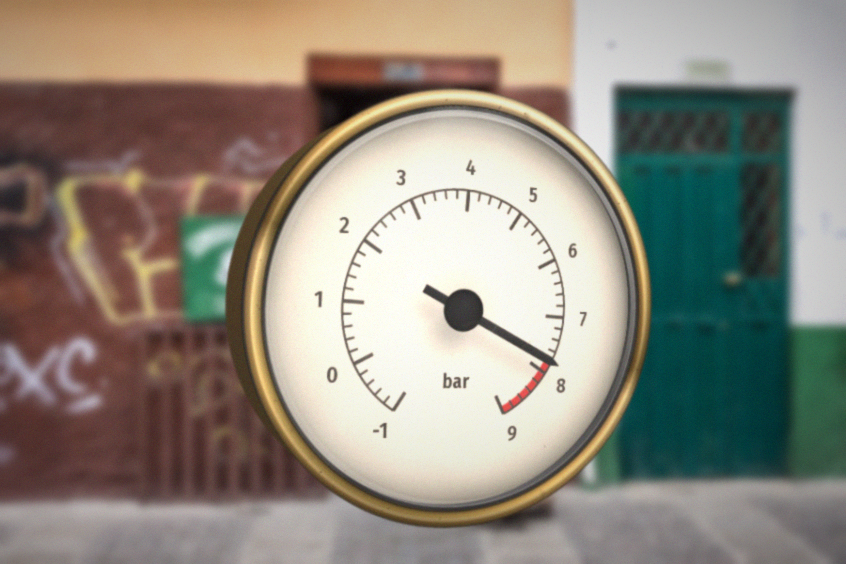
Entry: 7.8; bar
